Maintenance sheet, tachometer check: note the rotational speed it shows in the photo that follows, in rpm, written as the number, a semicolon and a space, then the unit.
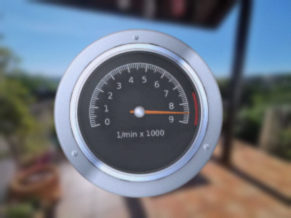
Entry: 8500; rpm
